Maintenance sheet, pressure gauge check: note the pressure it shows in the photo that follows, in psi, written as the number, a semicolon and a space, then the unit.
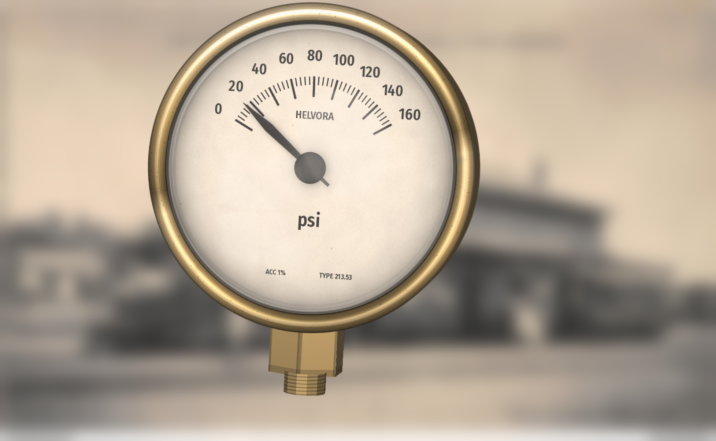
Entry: 16; psi
